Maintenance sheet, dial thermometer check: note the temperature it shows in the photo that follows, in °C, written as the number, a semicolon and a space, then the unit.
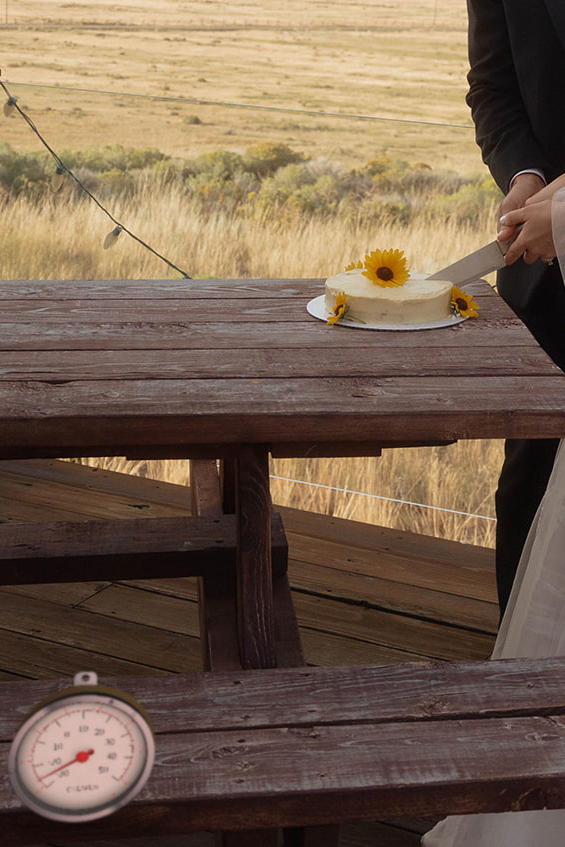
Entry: -25; °C
